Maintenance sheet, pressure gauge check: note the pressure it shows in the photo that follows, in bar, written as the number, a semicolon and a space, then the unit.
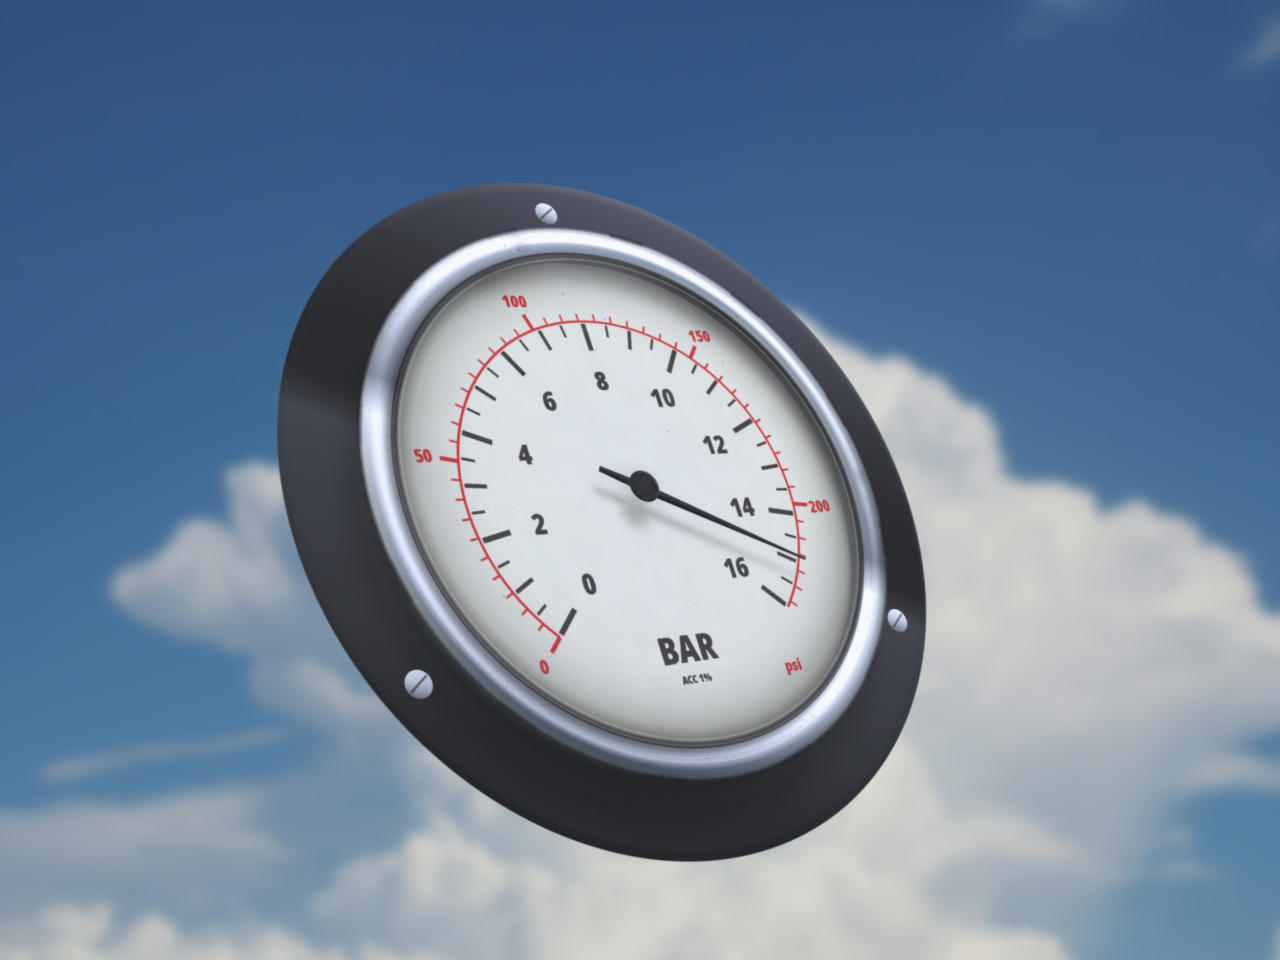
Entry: 15; bar
